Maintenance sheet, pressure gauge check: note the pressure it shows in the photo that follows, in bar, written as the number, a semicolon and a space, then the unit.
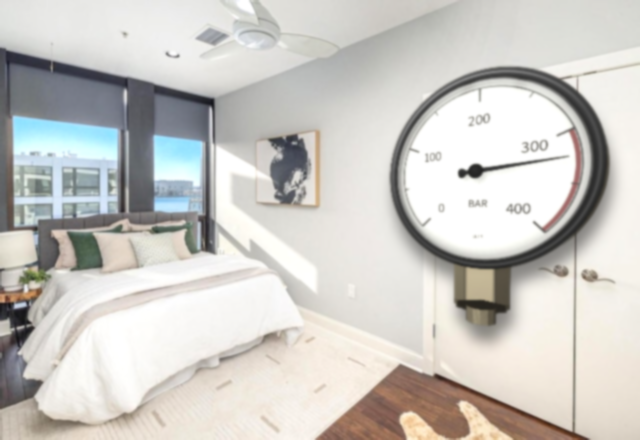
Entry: 325; bar
